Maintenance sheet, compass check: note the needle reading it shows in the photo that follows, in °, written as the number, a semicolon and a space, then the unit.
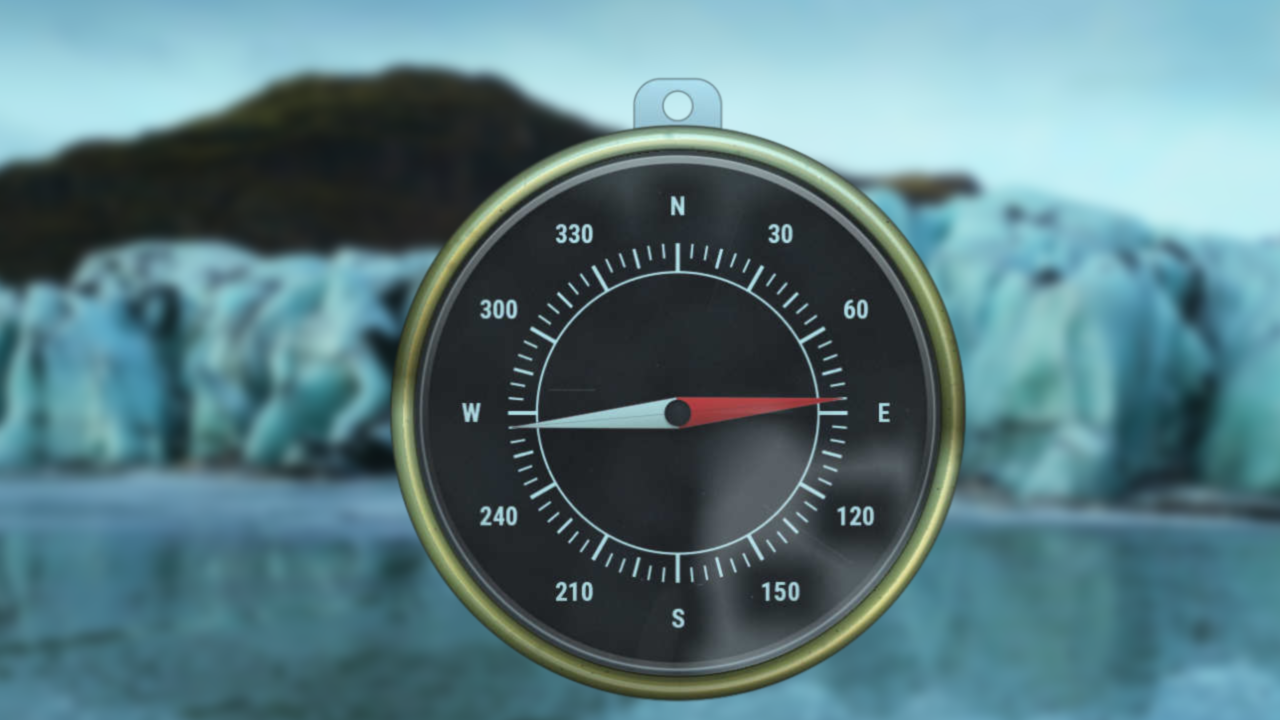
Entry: 85; °
